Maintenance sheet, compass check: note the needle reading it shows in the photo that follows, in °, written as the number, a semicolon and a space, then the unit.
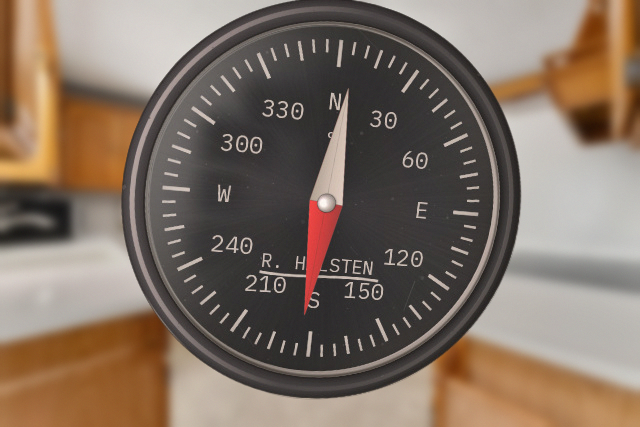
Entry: 185; °
